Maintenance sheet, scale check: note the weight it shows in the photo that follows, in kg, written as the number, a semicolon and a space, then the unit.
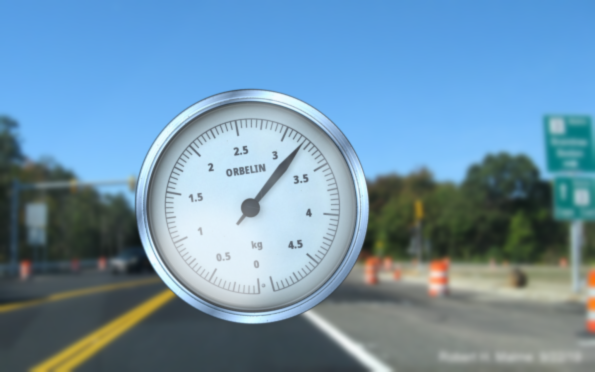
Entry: 3.2; kg
